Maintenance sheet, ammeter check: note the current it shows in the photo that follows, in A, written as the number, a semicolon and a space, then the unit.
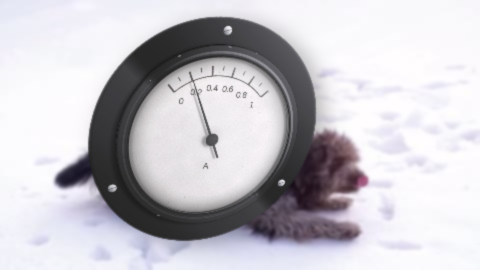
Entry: 0.2; A
